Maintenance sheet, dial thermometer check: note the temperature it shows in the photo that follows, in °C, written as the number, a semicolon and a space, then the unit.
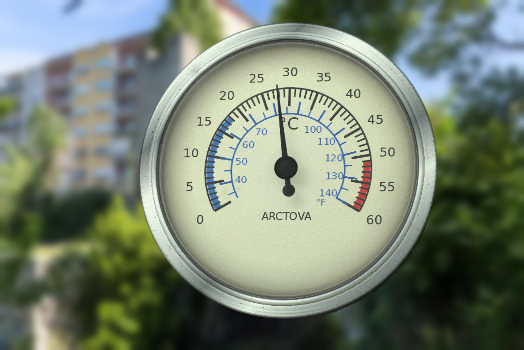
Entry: 28; °C
